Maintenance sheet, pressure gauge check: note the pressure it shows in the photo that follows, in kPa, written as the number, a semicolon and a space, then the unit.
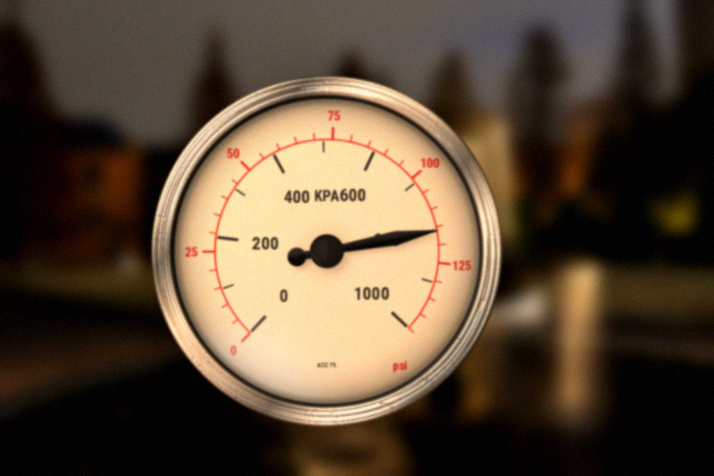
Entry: 800; kPa
